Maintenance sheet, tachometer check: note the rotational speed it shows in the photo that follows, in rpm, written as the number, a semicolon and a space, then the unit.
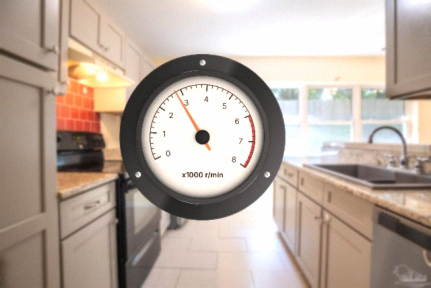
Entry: 2800; rpm
